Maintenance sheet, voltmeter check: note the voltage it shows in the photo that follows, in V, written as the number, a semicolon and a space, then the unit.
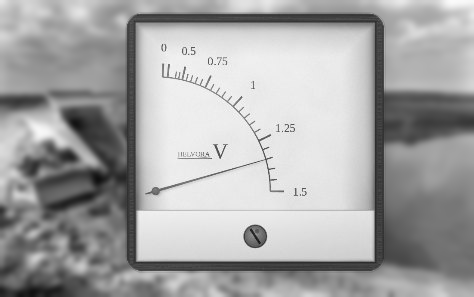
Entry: 1.35; V
